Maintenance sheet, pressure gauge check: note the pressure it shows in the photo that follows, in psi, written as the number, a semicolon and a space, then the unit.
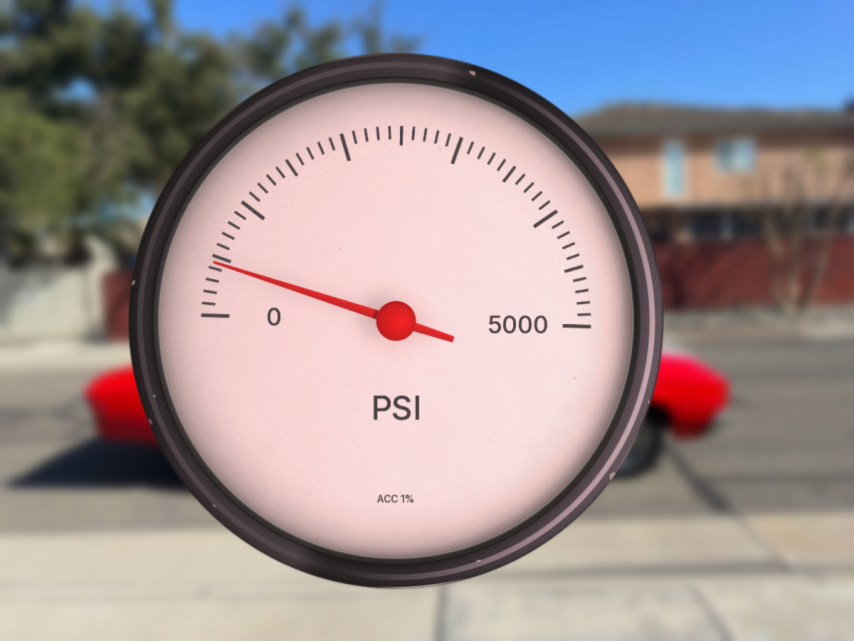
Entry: 450; psi
